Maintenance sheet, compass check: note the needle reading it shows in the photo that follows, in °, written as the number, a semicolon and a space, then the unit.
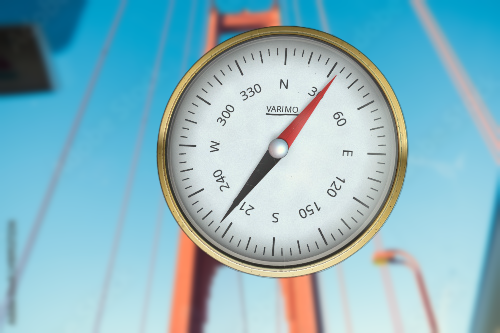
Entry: 35; °
